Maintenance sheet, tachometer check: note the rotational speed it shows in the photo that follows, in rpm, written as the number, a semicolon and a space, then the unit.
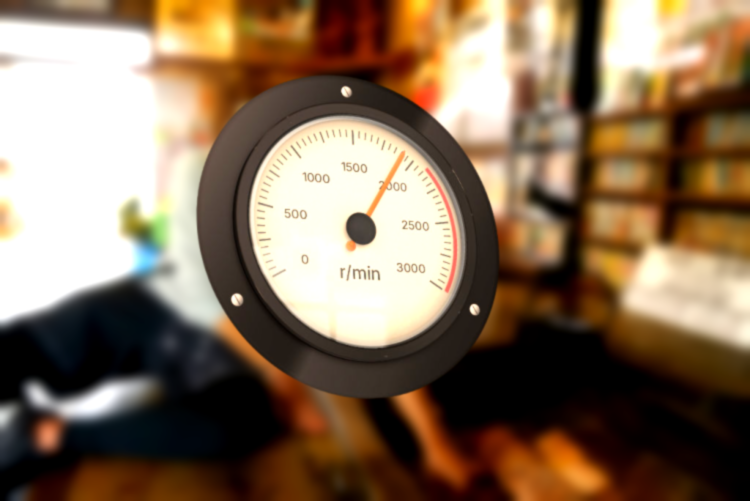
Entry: 1900; rpm
